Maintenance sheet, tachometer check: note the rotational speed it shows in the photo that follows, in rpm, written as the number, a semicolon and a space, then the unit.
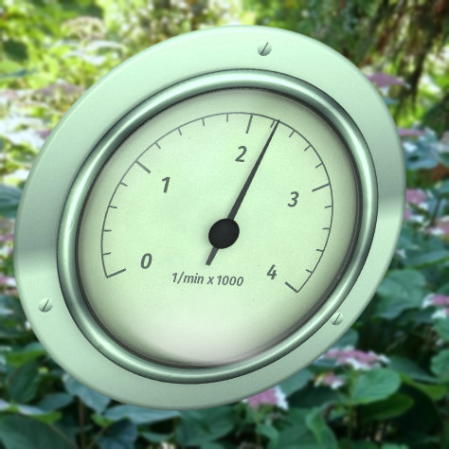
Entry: 2200; rpm
